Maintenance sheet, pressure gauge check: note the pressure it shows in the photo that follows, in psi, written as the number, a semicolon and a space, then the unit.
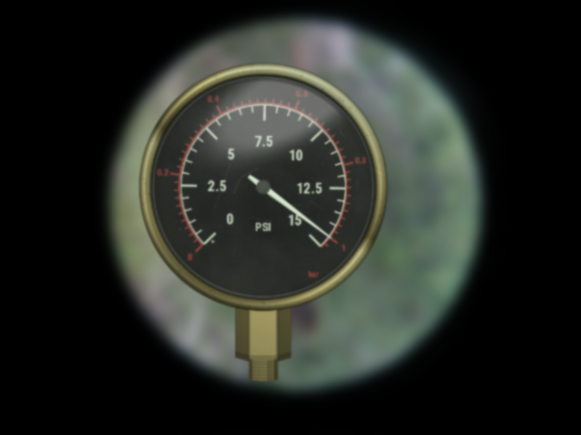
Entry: 14.5; psi
